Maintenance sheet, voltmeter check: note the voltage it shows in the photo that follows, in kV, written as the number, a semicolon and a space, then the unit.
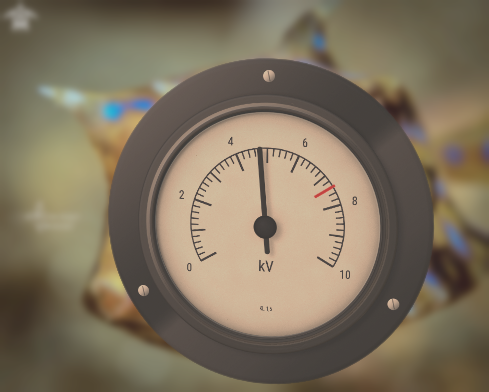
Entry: 4.8; kV
